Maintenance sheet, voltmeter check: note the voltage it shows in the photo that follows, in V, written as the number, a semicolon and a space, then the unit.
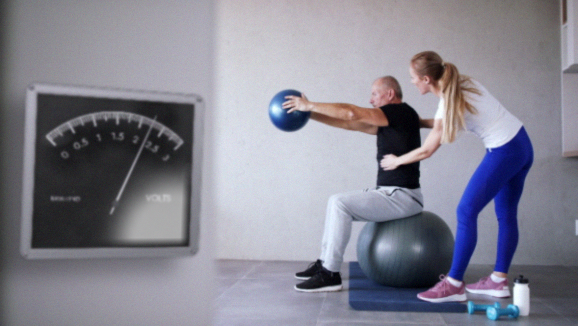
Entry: 2.25; V
